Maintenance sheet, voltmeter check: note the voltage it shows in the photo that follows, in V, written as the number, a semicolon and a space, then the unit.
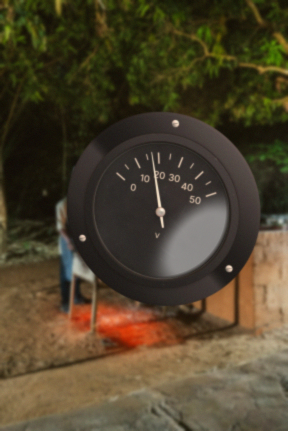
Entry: 17.5; V
